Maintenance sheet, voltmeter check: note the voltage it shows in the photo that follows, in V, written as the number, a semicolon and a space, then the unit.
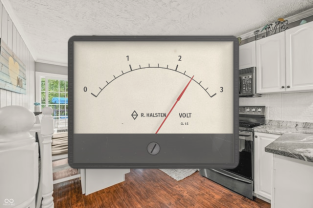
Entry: 2.4; V
